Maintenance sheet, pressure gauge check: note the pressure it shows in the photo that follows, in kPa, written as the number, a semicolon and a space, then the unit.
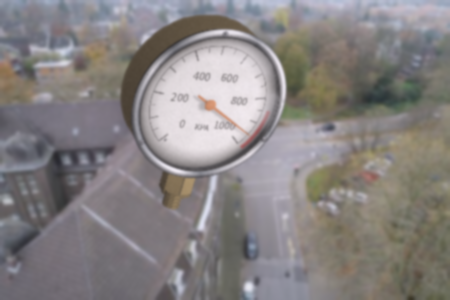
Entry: 950; kPa
